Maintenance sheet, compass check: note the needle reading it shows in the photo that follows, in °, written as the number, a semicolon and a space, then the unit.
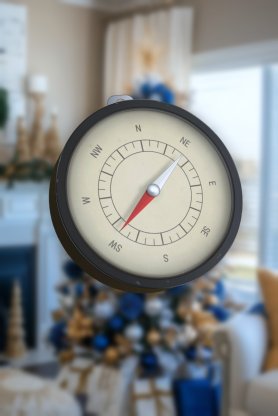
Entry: 230; °
